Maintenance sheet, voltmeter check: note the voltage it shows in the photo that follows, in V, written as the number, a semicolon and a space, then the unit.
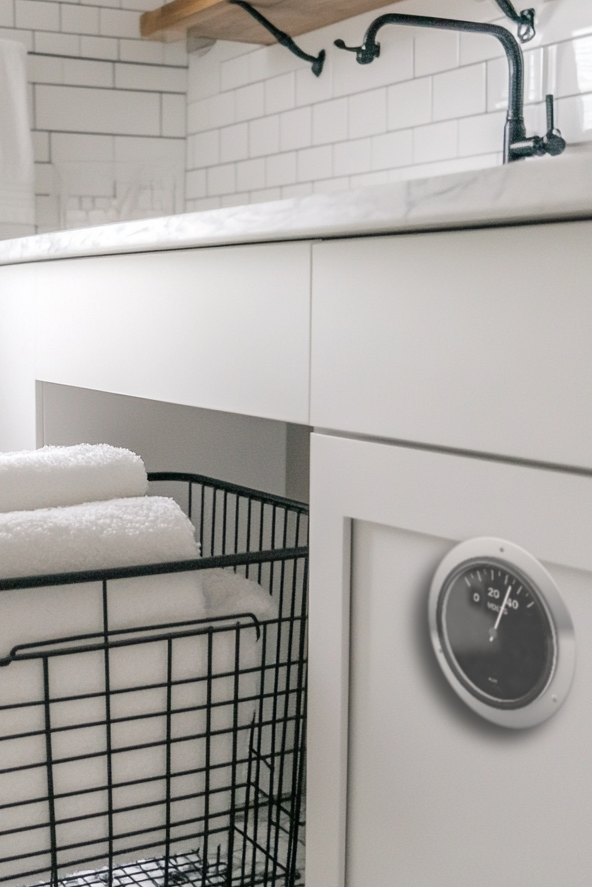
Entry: 35; V
